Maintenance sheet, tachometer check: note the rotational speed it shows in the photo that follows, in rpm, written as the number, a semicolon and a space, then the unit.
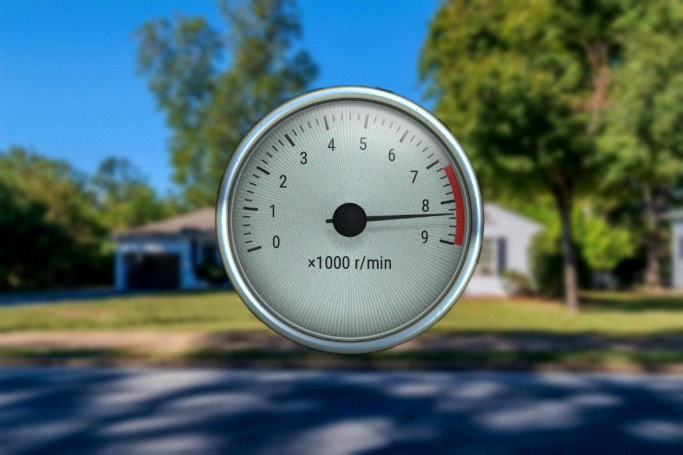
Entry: 8300; rpm
